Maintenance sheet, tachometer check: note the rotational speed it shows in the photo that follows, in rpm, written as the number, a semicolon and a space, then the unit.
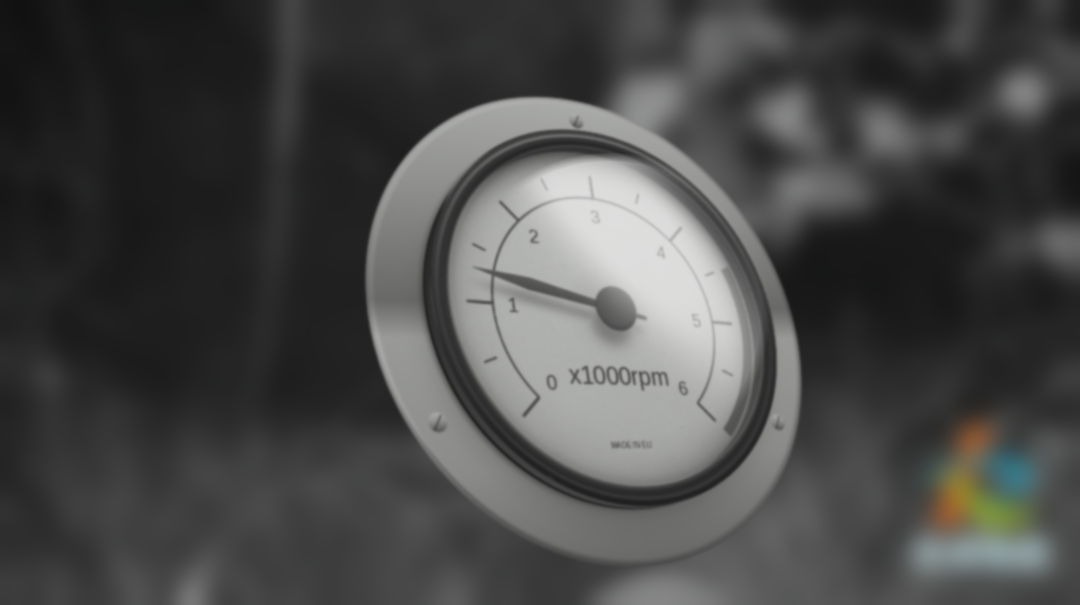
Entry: 1250; rpm
